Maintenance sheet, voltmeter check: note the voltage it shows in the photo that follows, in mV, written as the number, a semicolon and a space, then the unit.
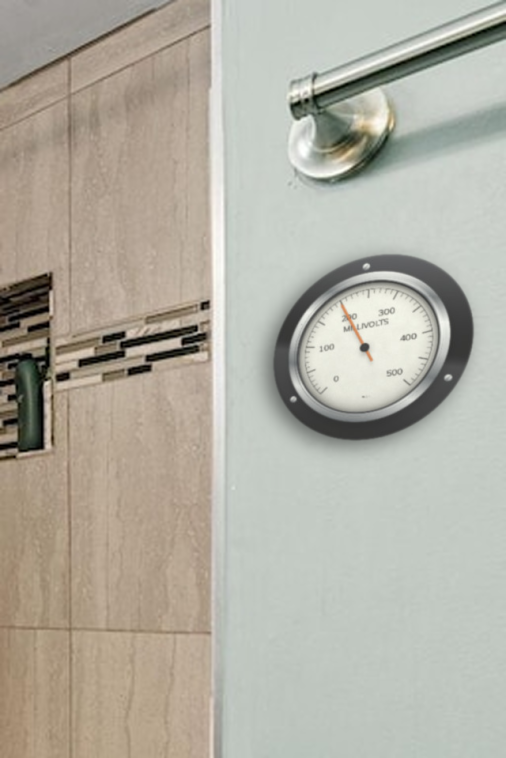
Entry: 200; mV
